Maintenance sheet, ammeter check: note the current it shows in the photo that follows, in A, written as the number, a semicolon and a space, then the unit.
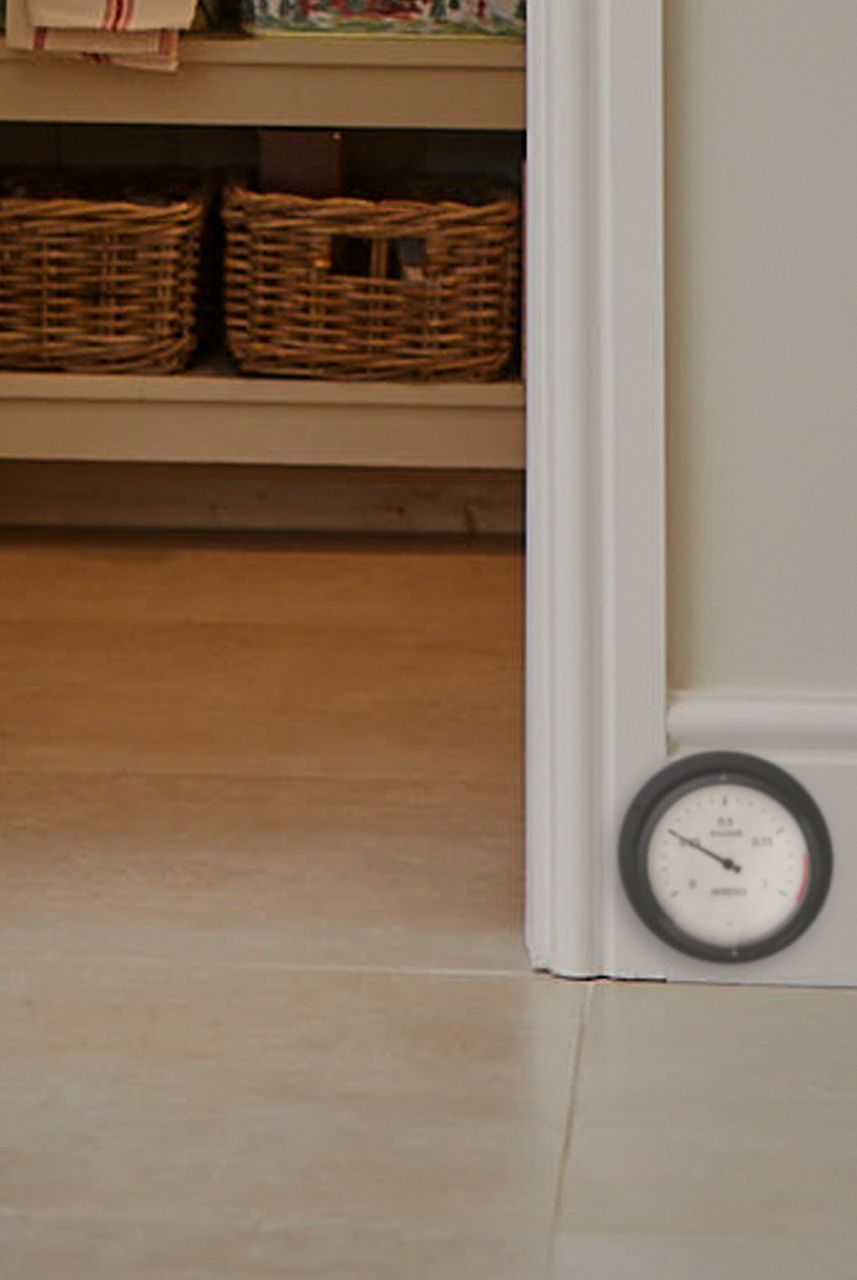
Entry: 0.25; A
